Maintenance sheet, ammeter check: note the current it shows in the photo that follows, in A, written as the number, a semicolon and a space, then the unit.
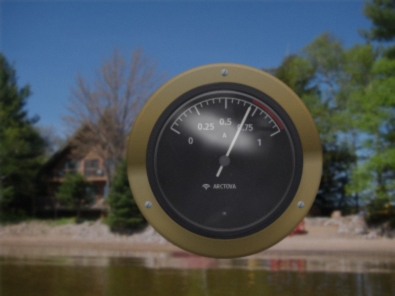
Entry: 0.7; A
